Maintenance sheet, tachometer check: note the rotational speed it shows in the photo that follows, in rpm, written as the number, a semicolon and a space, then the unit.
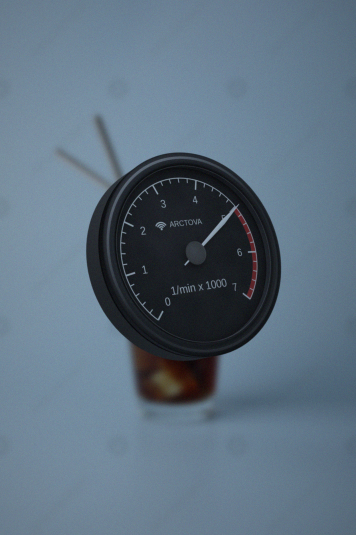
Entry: 5000; rpm
